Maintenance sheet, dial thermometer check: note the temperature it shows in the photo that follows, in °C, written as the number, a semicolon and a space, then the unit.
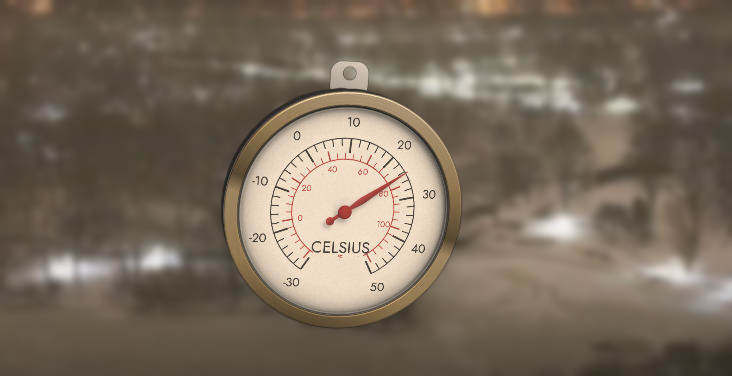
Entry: 24; °C
